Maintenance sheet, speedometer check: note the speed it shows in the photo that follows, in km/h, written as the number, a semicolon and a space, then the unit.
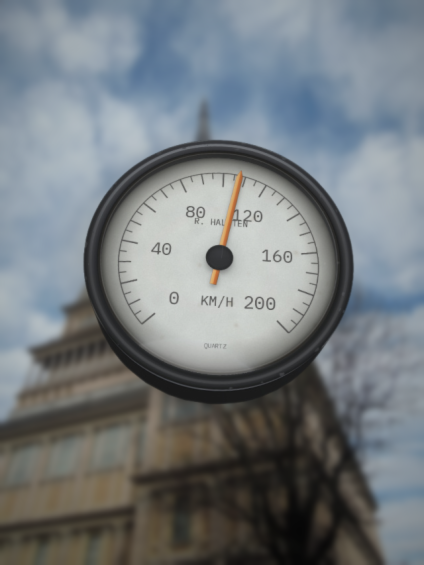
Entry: 107.5; km/h
